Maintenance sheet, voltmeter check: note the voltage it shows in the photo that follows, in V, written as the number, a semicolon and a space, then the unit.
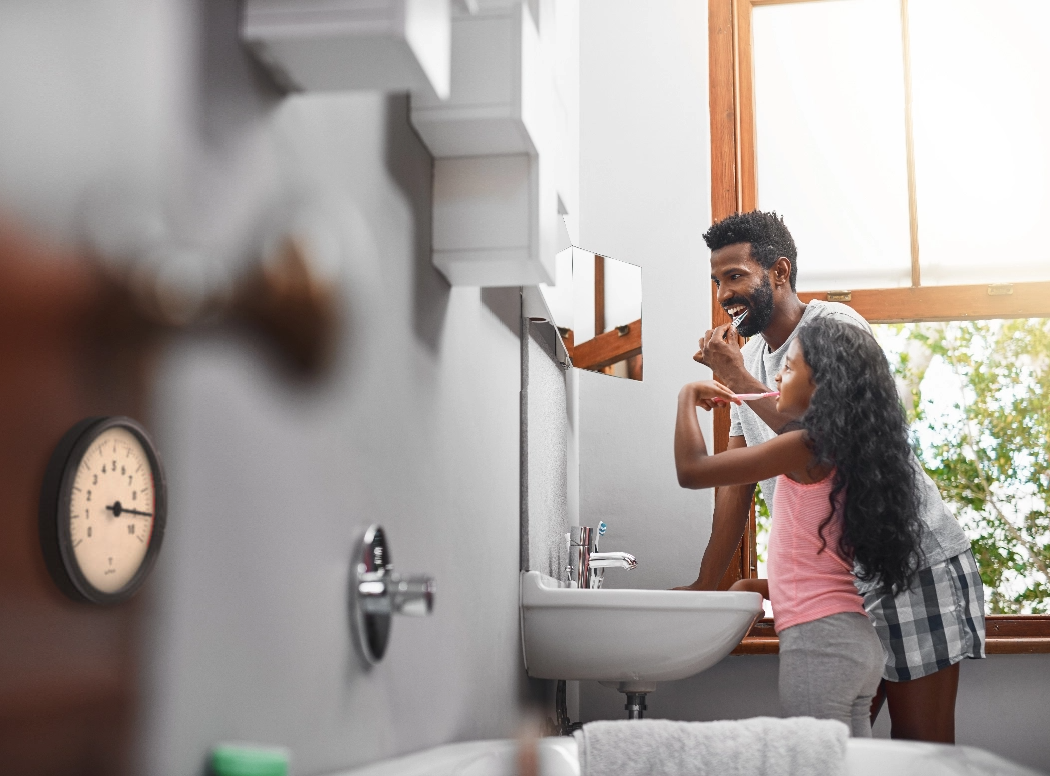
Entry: 9; V
